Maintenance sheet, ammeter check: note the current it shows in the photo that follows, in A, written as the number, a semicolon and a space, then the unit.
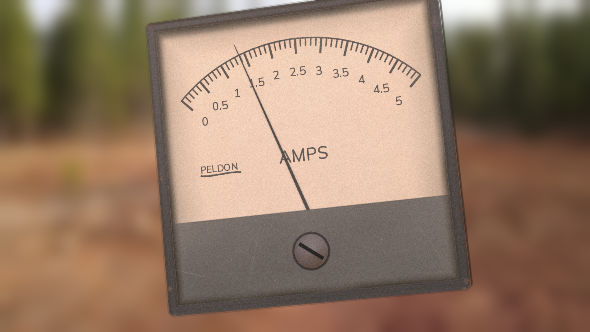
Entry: 1.4; A
